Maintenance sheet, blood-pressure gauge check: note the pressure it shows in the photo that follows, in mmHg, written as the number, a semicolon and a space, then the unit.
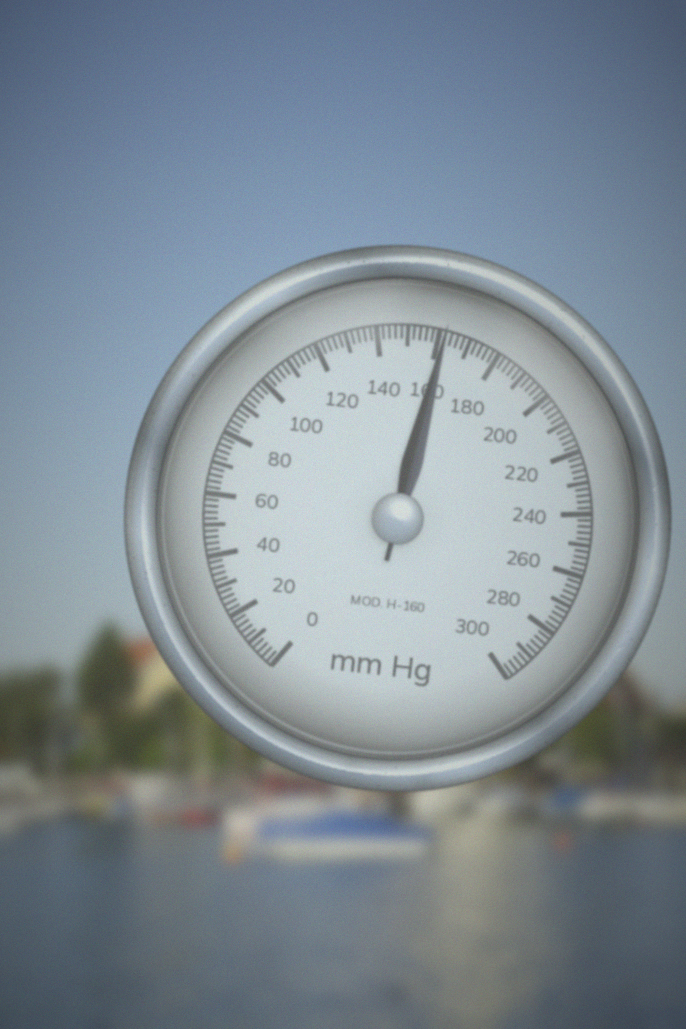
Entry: 162; mmHg
